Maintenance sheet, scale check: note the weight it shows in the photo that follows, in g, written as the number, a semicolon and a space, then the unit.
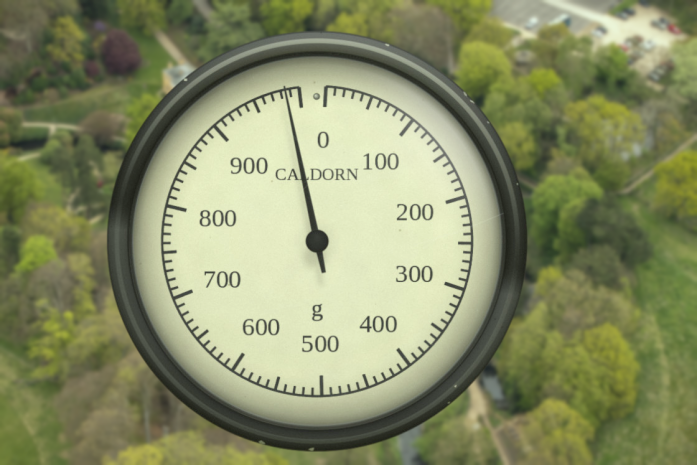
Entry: 985; g
